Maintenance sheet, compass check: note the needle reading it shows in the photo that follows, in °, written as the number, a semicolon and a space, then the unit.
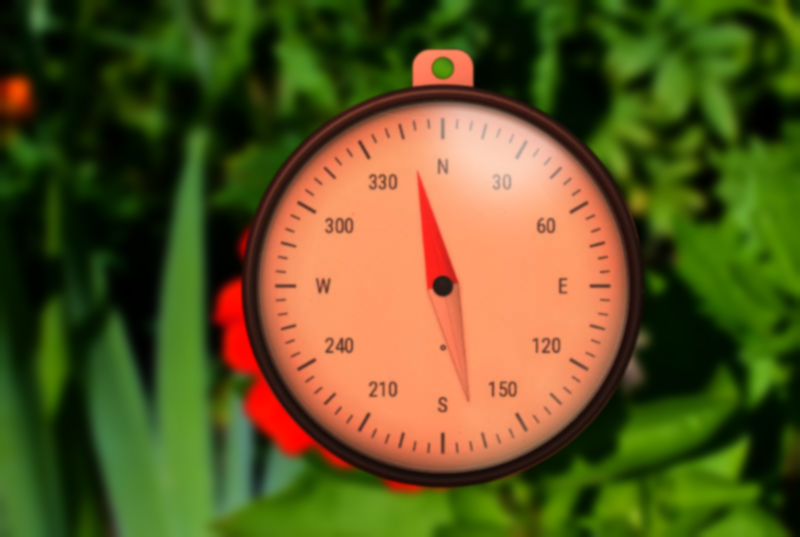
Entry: 347.5; °
